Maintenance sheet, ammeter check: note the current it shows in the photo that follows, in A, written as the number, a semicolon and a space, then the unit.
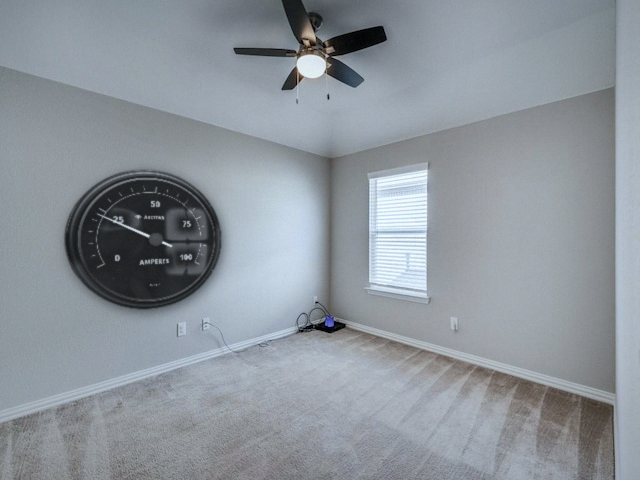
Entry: 22.5; A
